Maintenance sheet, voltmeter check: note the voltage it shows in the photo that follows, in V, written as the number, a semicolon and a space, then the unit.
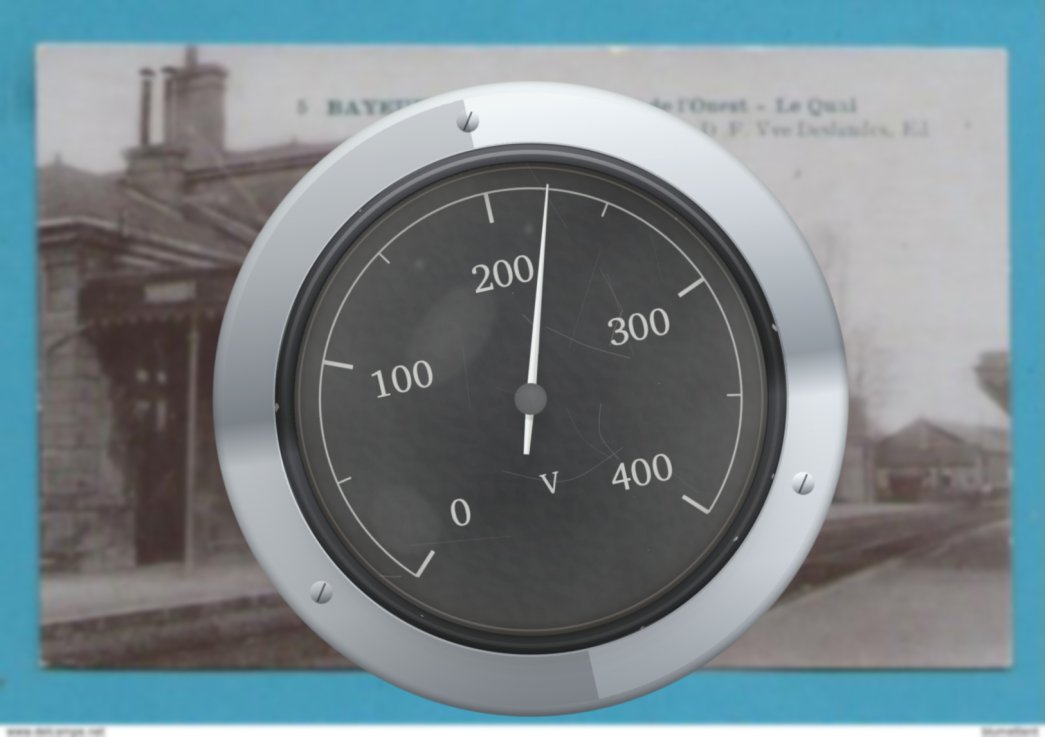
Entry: 225; V
